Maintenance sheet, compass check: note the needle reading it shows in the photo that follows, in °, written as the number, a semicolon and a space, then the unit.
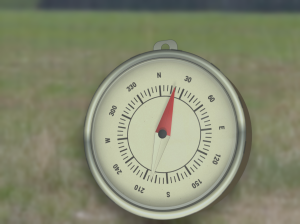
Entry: 20; °
